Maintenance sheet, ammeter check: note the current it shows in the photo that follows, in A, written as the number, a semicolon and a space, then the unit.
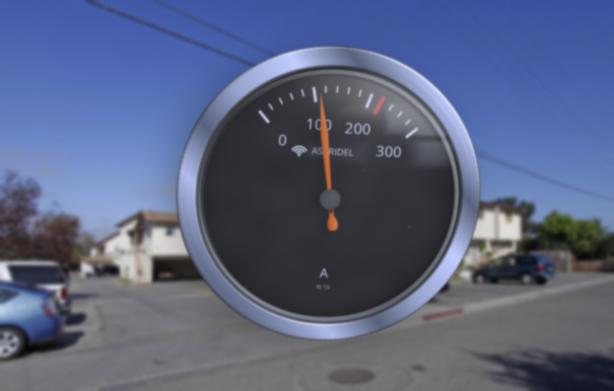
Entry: 110; A
